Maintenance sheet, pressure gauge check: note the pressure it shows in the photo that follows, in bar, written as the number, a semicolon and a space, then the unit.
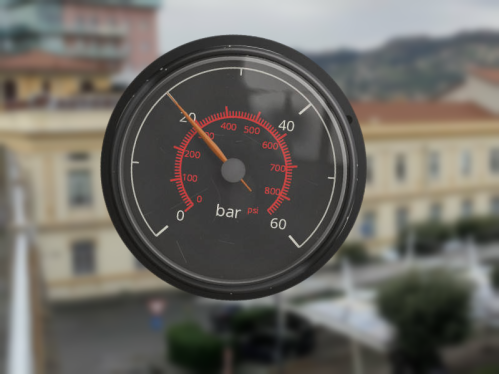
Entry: 20; bar
